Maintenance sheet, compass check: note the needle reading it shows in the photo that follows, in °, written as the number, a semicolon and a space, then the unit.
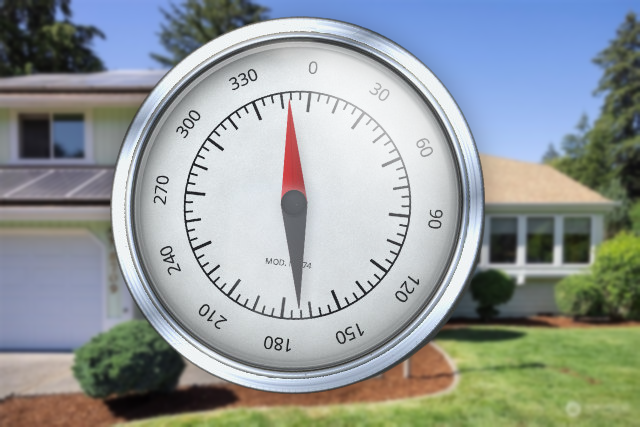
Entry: 350; °
